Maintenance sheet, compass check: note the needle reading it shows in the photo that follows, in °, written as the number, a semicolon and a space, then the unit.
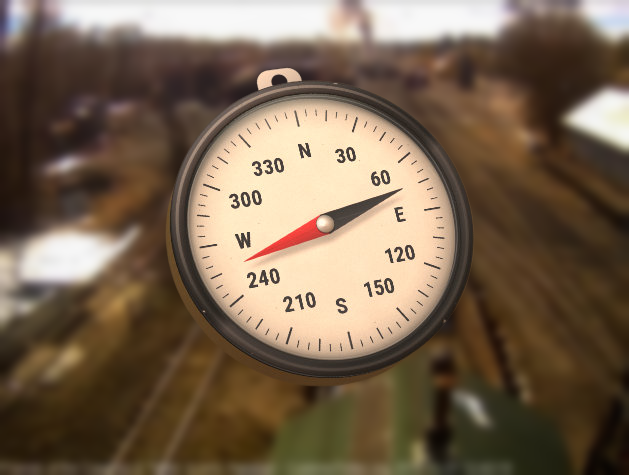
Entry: 255; °
